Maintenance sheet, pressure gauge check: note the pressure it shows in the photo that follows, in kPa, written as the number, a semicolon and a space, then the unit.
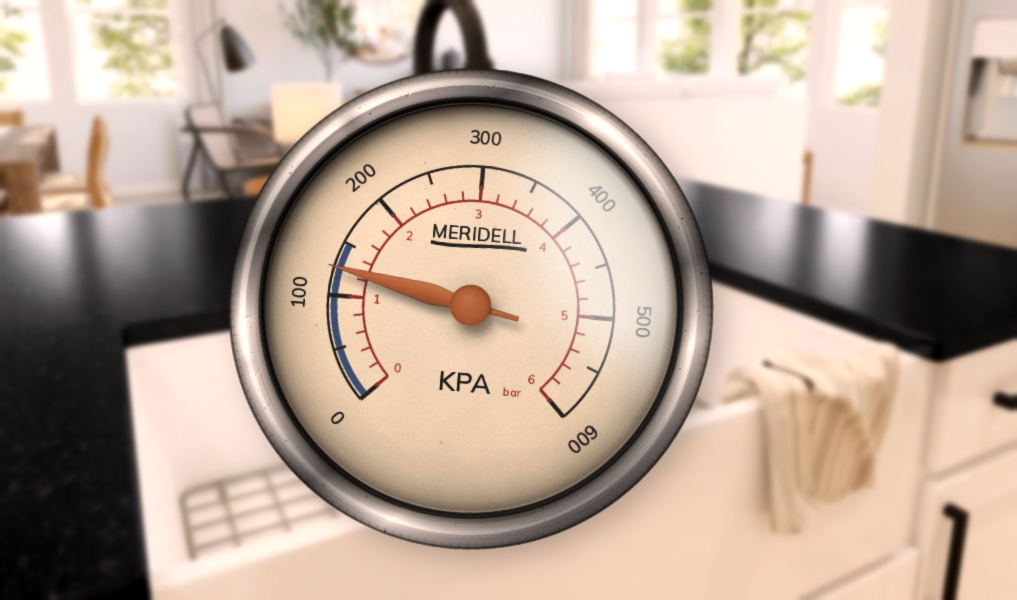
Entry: 125; kPa
